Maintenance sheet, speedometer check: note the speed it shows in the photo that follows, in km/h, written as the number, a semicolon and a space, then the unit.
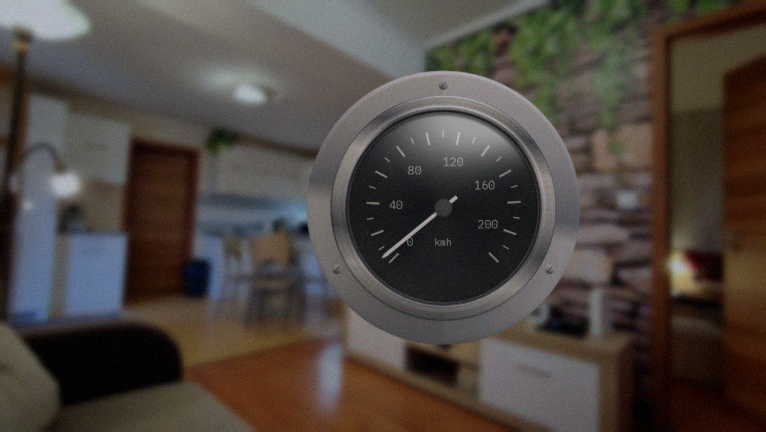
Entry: 5; km/h
